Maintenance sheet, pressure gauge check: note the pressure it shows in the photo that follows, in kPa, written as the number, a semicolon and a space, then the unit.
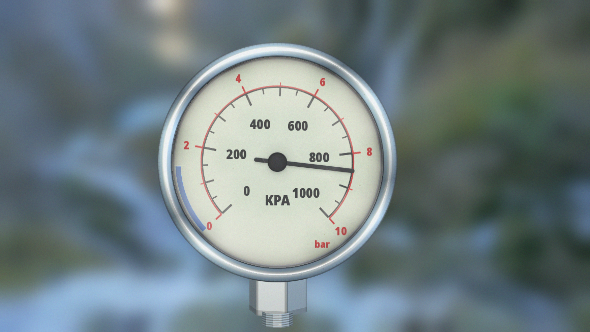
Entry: 850; kPa
